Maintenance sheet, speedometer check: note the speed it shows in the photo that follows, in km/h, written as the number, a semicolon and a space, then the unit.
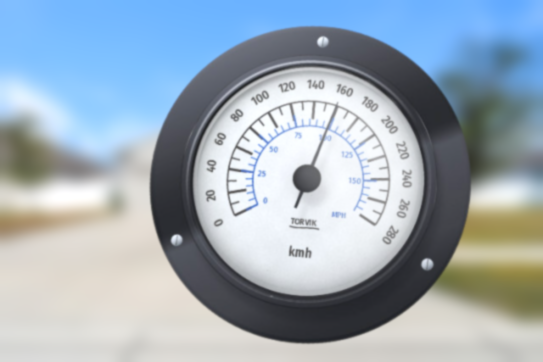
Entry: 160; km/h
